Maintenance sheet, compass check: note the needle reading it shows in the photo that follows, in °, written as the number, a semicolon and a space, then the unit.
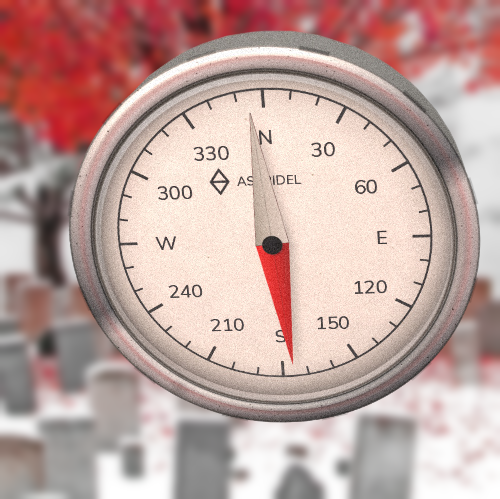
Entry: 175; °
